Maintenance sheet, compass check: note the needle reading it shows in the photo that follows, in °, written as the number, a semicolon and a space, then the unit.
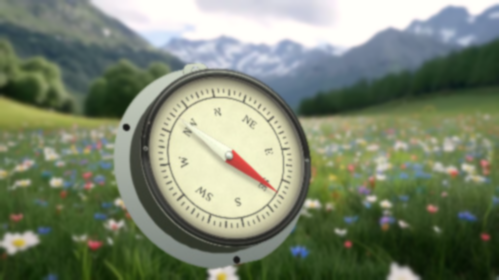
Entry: 135; °
